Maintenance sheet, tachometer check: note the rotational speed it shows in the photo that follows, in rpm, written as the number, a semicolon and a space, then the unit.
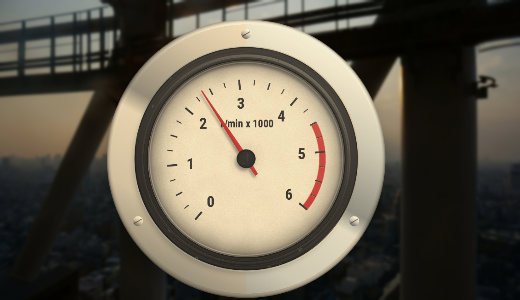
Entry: 2375; rpm
